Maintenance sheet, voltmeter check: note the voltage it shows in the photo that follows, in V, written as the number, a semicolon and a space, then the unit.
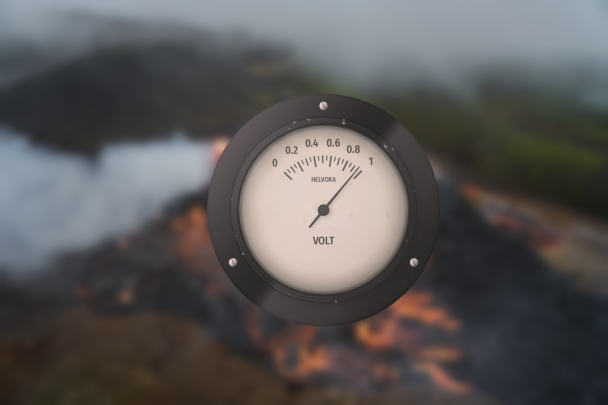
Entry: 0.95; V
